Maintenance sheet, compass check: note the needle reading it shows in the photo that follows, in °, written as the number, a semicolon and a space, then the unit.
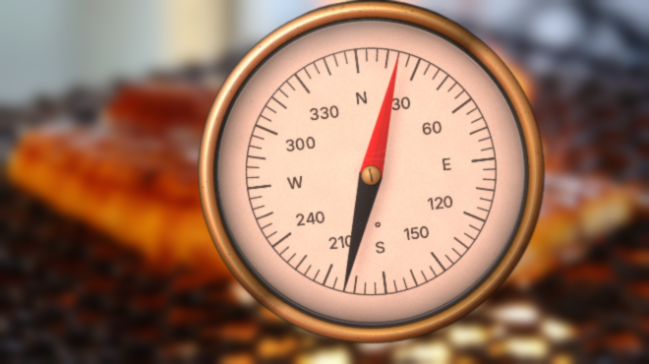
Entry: 20; °
